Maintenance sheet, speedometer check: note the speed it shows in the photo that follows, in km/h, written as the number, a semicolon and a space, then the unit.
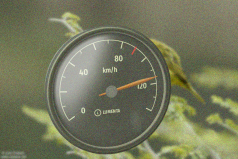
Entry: 115; km/h
